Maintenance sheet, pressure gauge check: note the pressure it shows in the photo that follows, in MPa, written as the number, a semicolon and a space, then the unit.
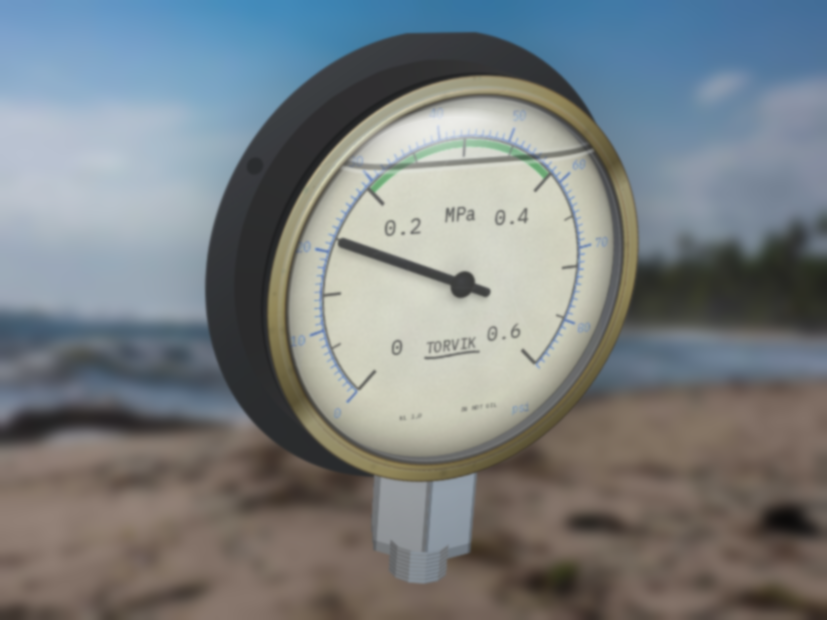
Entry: 0.15; MPa
